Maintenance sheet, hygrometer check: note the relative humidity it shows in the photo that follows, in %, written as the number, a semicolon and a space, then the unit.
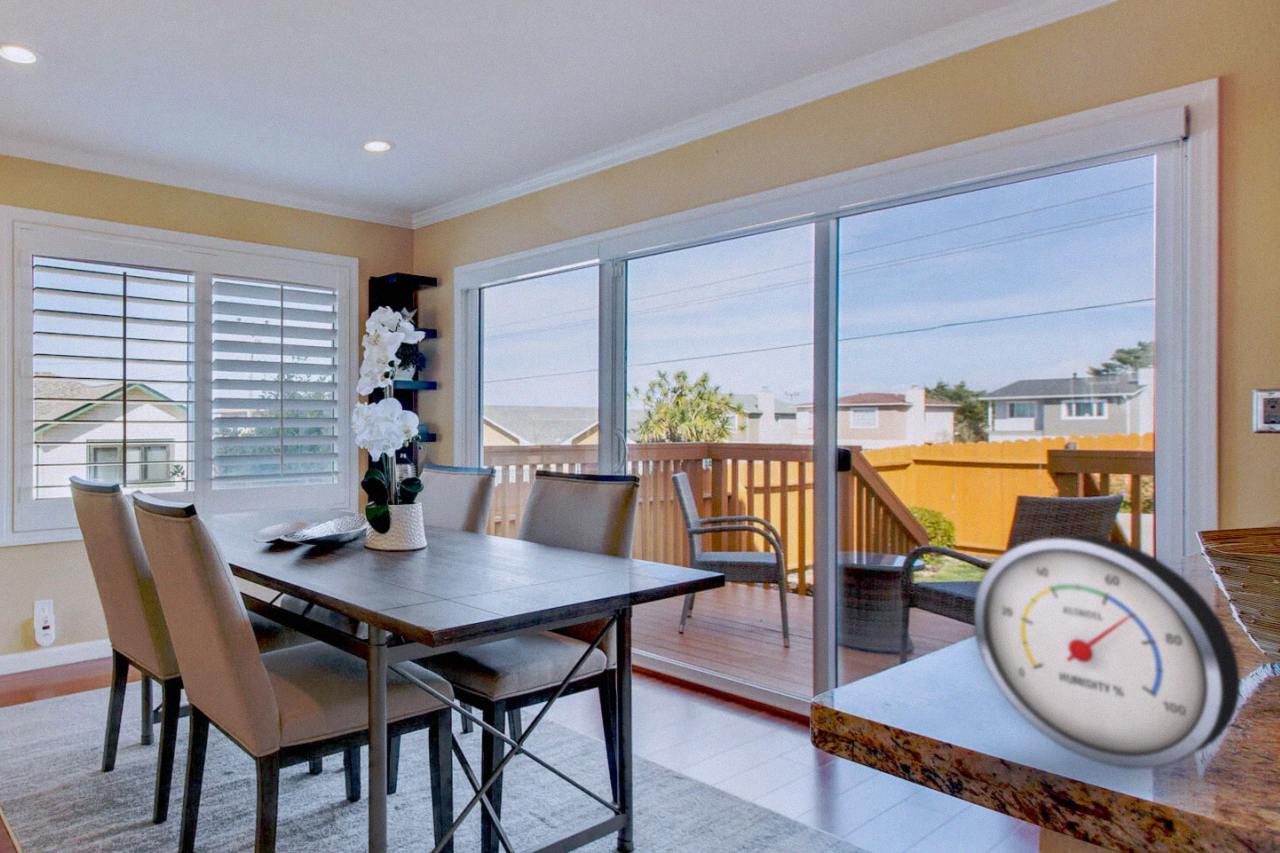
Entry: 70; %
